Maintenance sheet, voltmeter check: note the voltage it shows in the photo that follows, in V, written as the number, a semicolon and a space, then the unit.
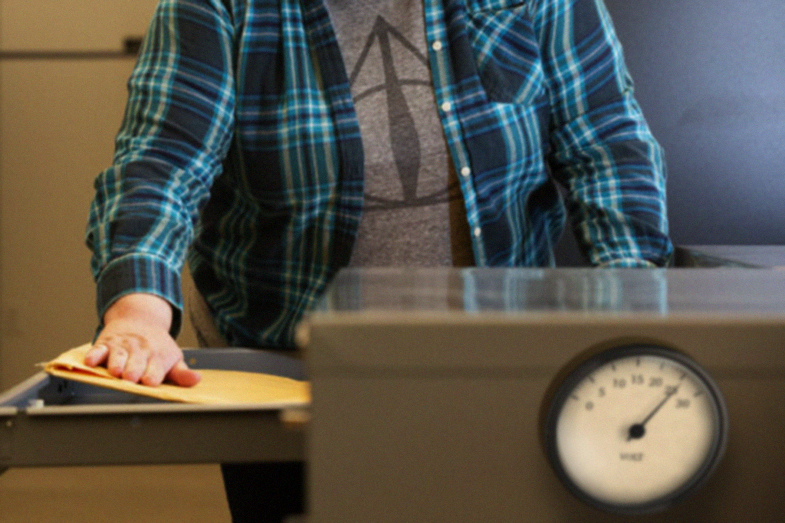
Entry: 25; V
